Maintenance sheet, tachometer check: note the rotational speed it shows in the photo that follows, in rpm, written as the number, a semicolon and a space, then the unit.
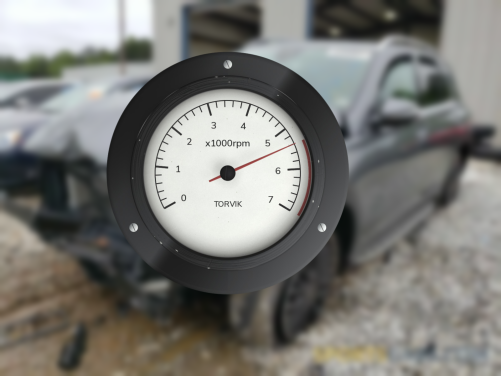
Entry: 5400; rpm
